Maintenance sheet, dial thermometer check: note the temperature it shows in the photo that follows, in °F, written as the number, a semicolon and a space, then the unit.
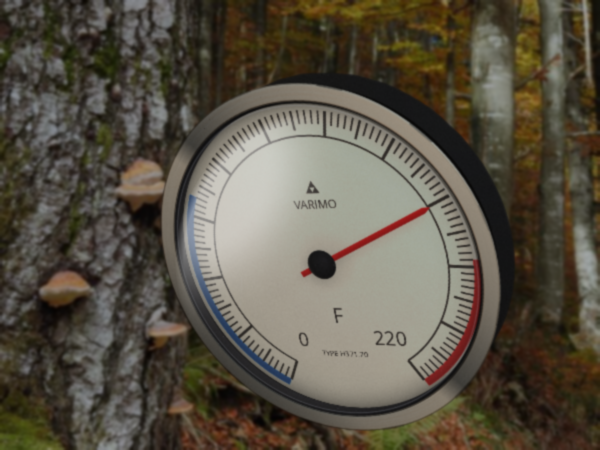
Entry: 160; °F
